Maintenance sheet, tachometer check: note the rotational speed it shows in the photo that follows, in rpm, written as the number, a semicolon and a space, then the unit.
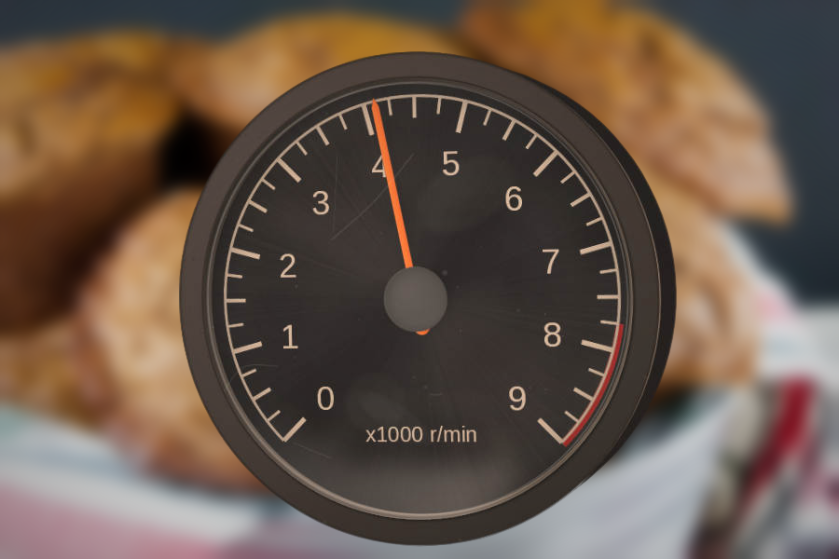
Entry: 4125; rpm
